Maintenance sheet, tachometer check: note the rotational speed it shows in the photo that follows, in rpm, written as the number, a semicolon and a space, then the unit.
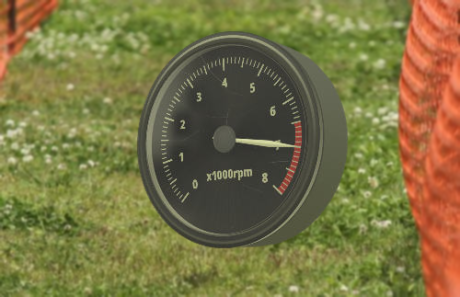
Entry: 7000; rpm
